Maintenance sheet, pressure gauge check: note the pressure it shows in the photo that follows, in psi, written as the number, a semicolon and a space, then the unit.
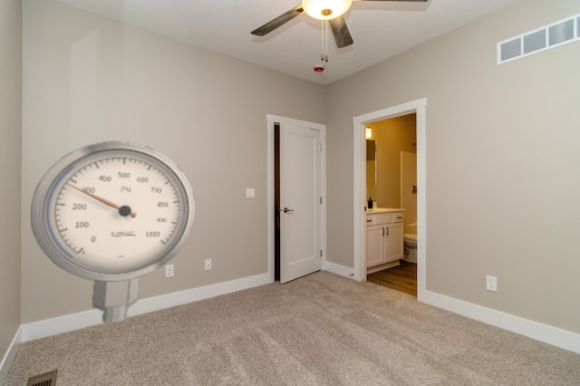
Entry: 280; psi
